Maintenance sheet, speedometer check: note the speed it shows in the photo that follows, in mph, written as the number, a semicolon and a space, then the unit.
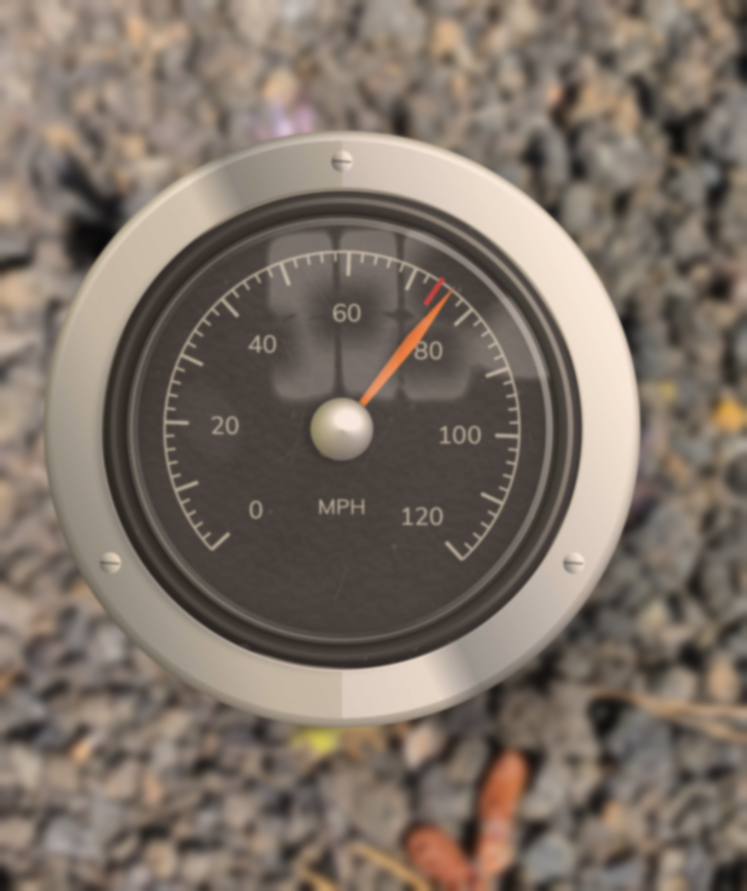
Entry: 76; mph
